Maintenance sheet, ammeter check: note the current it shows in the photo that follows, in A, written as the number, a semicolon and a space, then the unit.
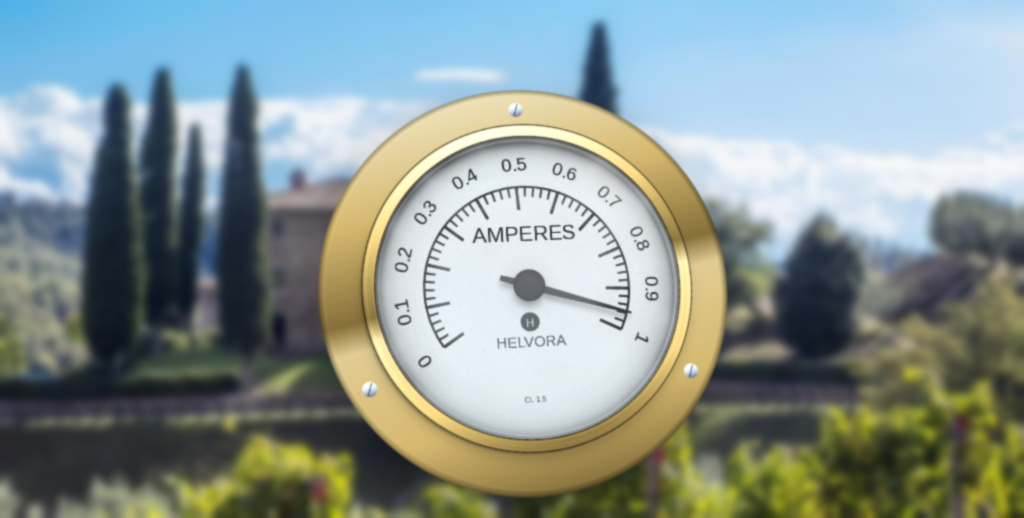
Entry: 0.96; A
